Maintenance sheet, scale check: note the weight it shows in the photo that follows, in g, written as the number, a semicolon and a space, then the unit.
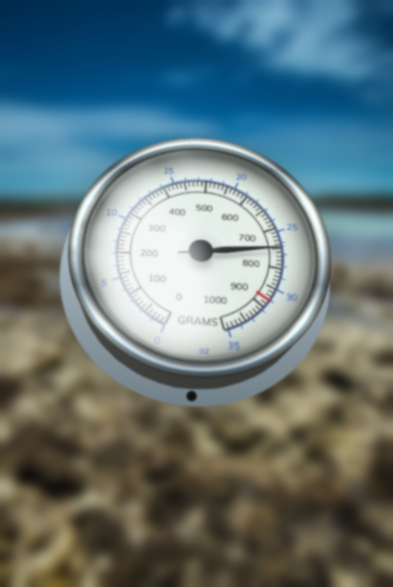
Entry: 750; g
